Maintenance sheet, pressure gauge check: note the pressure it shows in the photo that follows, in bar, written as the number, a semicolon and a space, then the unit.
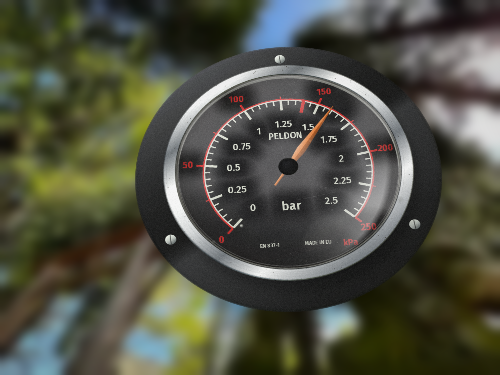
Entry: 1.6; bar
